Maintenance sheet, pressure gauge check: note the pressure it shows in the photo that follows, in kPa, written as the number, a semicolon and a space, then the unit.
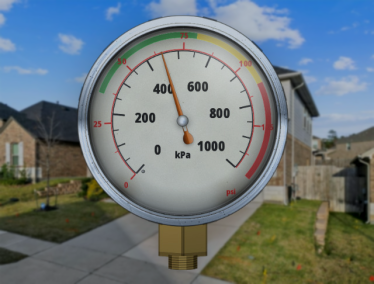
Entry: 450; kPa
